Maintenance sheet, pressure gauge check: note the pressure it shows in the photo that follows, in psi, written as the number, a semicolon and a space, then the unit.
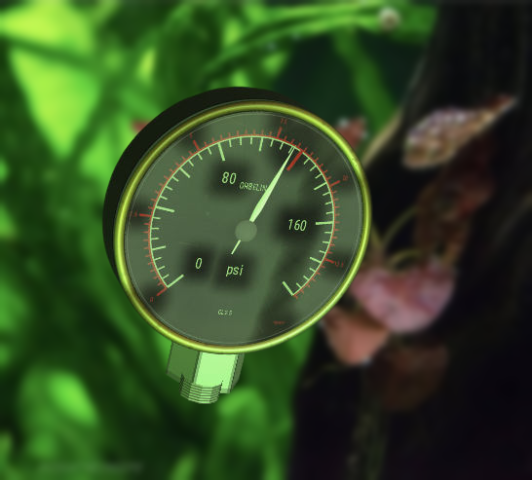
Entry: 115; psi
